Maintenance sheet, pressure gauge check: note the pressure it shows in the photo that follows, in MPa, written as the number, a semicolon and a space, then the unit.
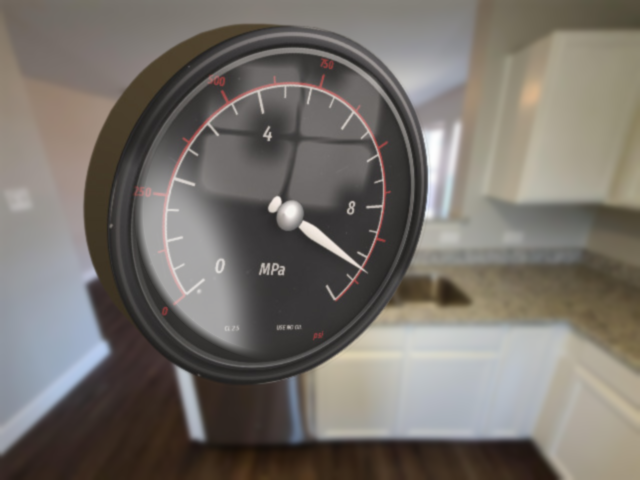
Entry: 9.25; MPa
